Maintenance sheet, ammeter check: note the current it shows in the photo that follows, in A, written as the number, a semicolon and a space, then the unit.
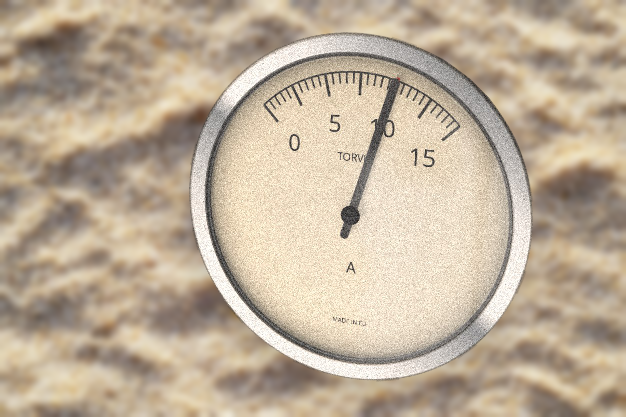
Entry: 10; A
